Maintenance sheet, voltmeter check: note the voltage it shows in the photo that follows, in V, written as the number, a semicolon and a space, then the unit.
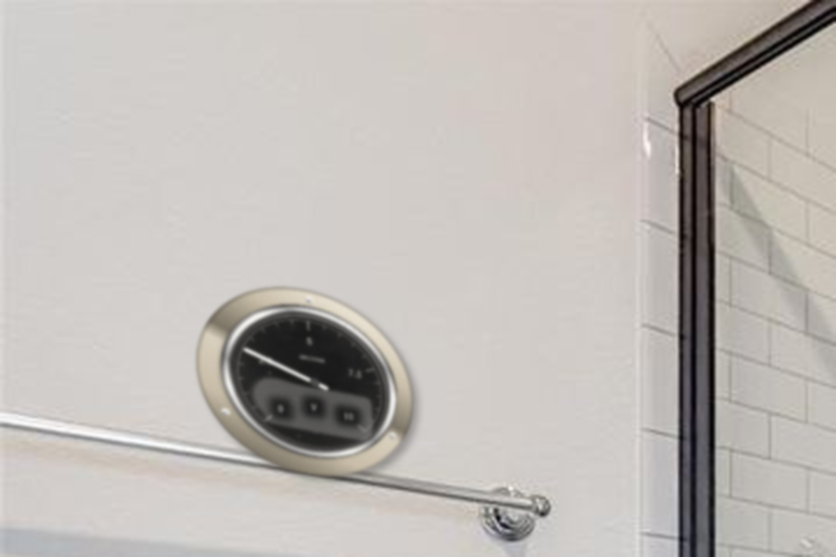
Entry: 2.5; V
